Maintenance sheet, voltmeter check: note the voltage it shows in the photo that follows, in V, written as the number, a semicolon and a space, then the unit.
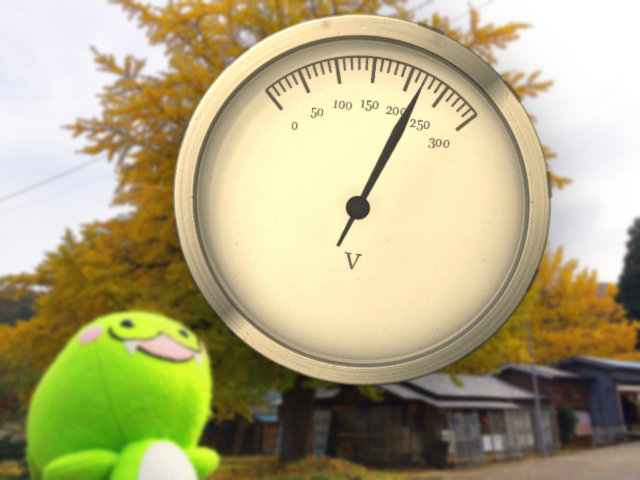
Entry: 220; V
